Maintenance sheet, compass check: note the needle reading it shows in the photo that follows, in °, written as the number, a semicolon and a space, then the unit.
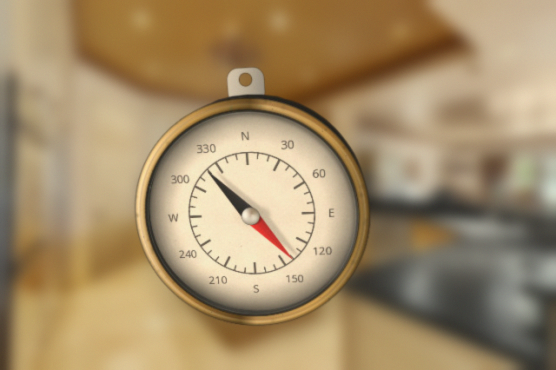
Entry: 140; °
